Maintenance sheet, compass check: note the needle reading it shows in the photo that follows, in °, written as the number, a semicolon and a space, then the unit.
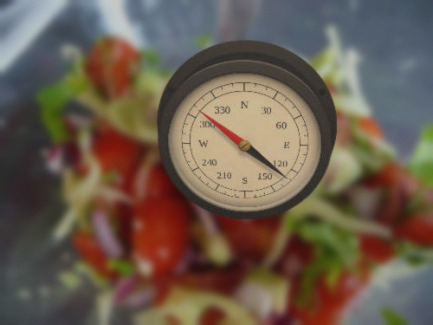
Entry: 310; °
